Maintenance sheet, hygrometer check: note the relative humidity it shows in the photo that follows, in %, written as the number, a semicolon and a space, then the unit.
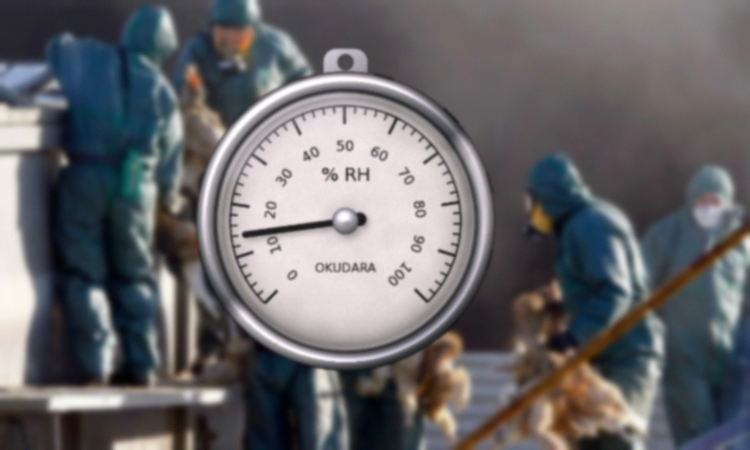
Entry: 14; %
